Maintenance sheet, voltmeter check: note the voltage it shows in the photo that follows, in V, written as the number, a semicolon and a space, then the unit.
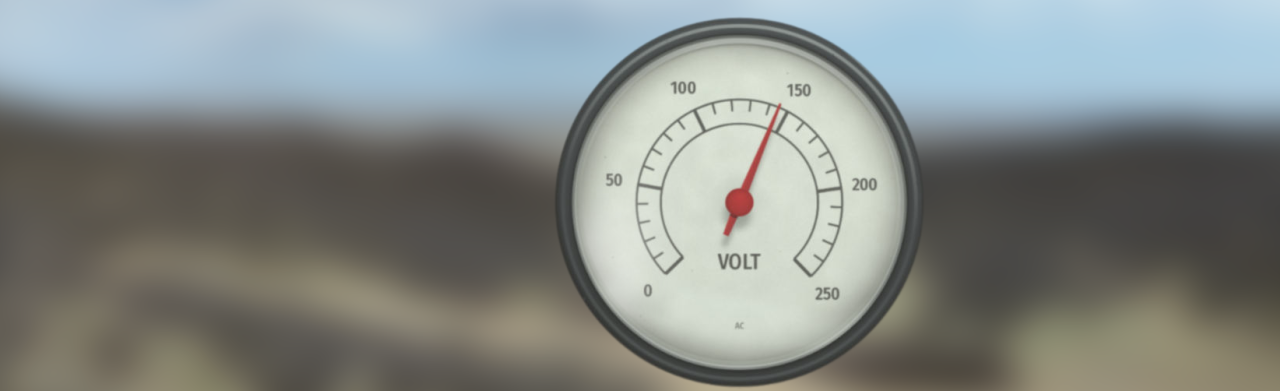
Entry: 145; V
